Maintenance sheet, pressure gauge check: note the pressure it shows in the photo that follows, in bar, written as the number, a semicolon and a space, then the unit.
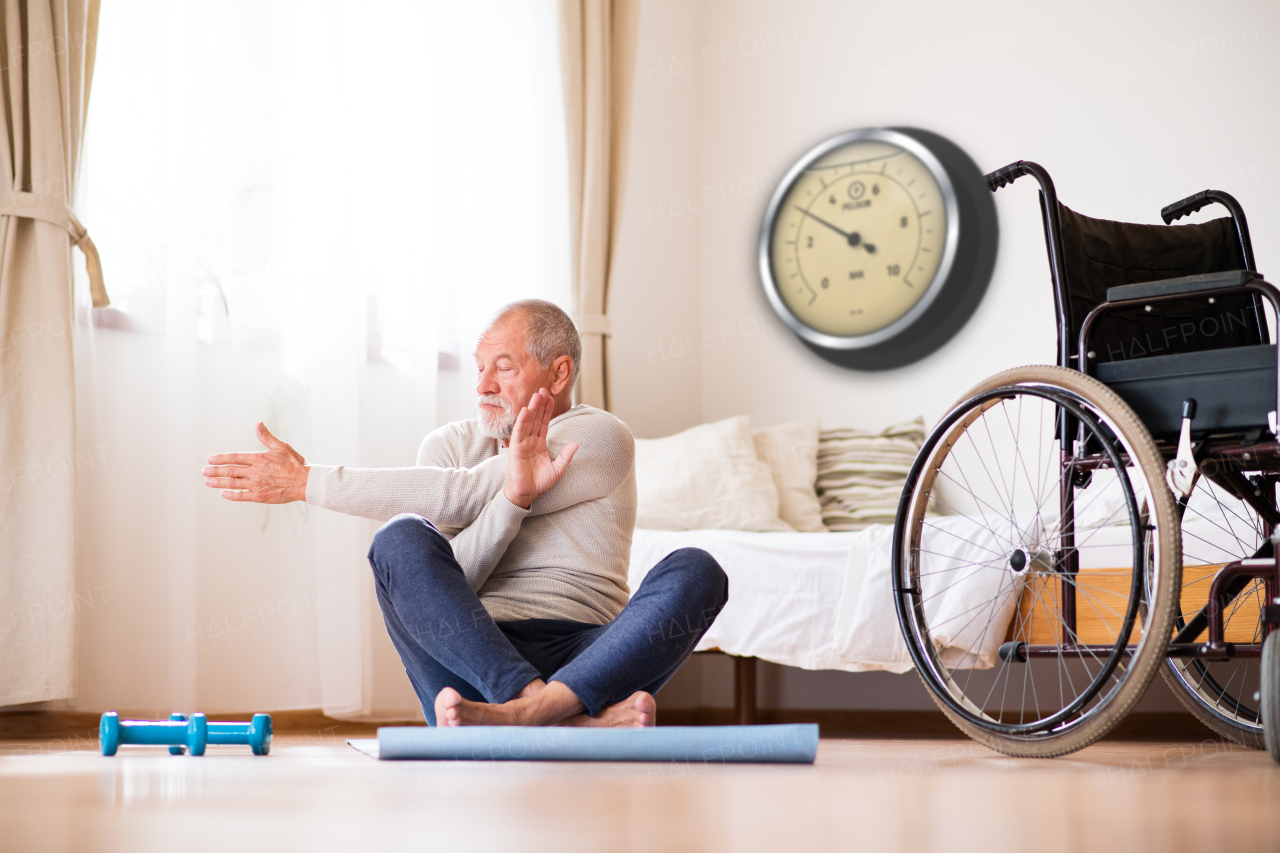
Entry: 3; bar
